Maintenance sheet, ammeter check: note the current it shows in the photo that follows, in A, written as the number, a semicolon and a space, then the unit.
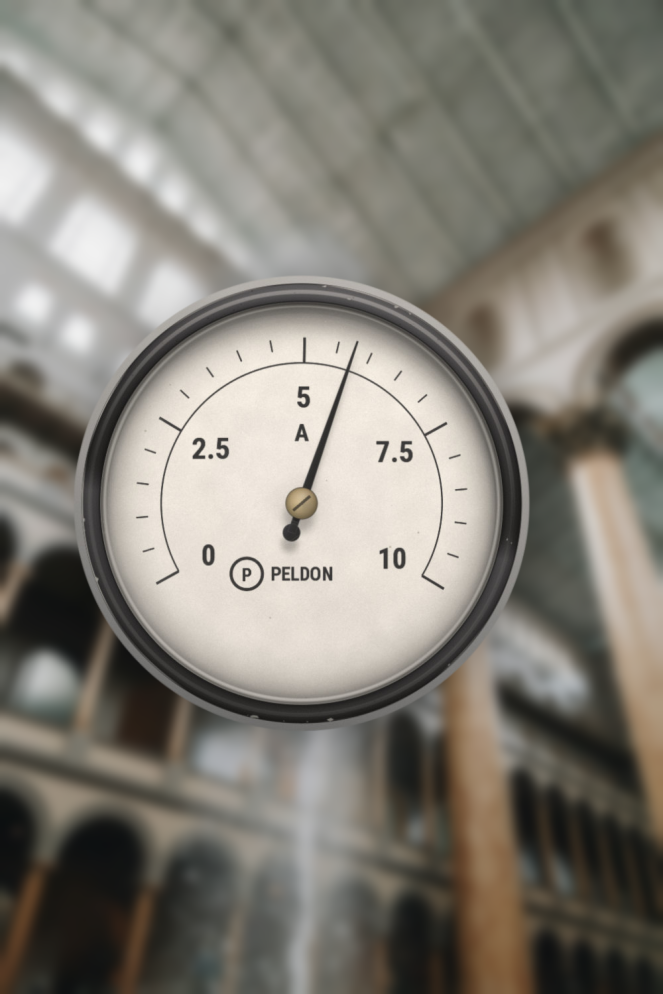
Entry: 5.75; A
